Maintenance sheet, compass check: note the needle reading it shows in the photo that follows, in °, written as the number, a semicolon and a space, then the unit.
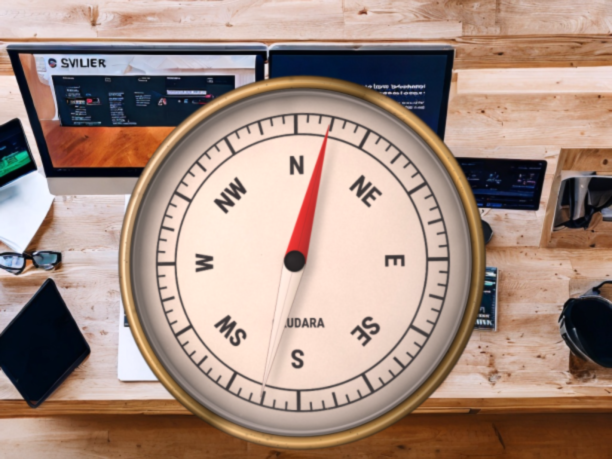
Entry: 15; °
